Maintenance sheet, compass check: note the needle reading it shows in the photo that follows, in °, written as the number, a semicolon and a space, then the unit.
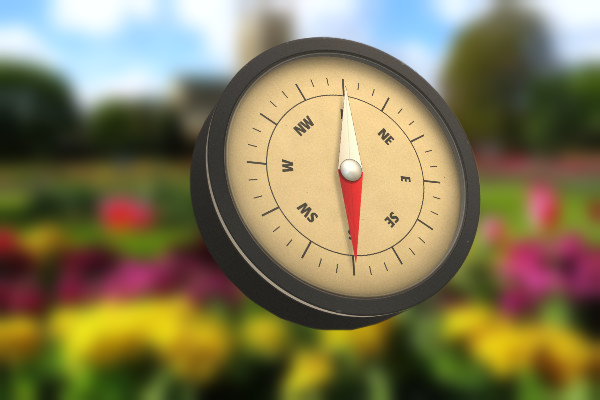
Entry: 180; °
